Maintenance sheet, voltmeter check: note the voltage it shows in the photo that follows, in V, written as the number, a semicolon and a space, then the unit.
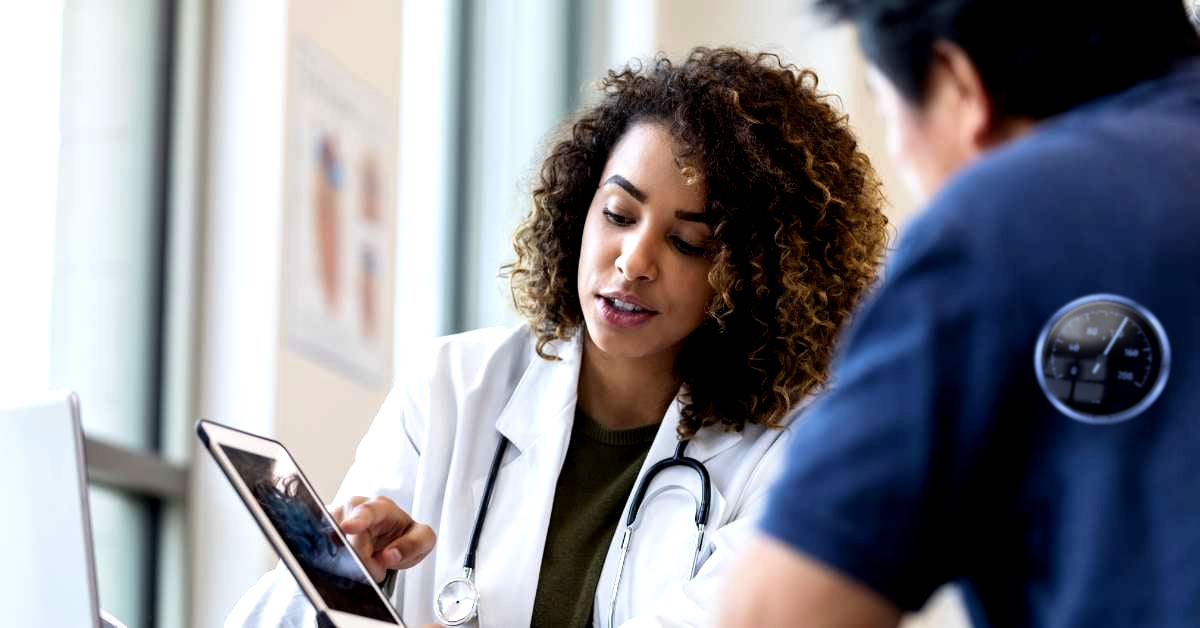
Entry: 120; V
